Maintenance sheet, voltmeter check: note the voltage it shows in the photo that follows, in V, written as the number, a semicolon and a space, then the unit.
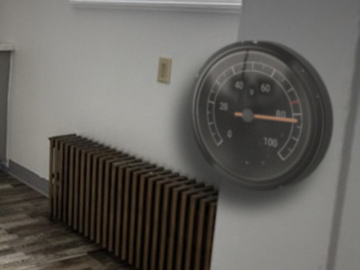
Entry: 82.5; V
